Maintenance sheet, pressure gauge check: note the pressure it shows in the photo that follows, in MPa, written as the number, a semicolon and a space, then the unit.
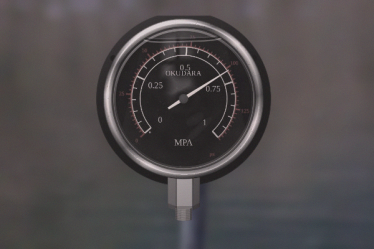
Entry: 0.7; MPa
